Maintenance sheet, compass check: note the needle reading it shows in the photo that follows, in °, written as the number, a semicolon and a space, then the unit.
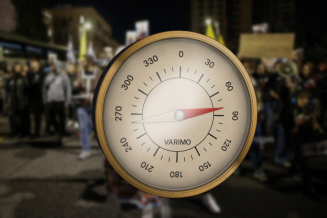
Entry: 80; °
